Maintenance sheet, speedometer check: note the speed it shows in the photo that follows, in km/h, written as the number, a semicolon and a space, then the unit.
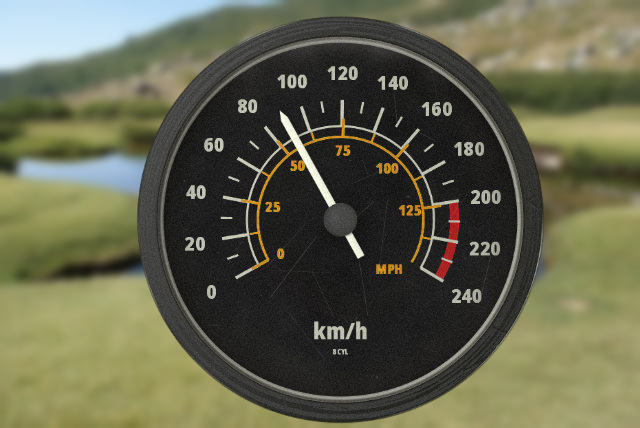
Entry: 90; km/h
